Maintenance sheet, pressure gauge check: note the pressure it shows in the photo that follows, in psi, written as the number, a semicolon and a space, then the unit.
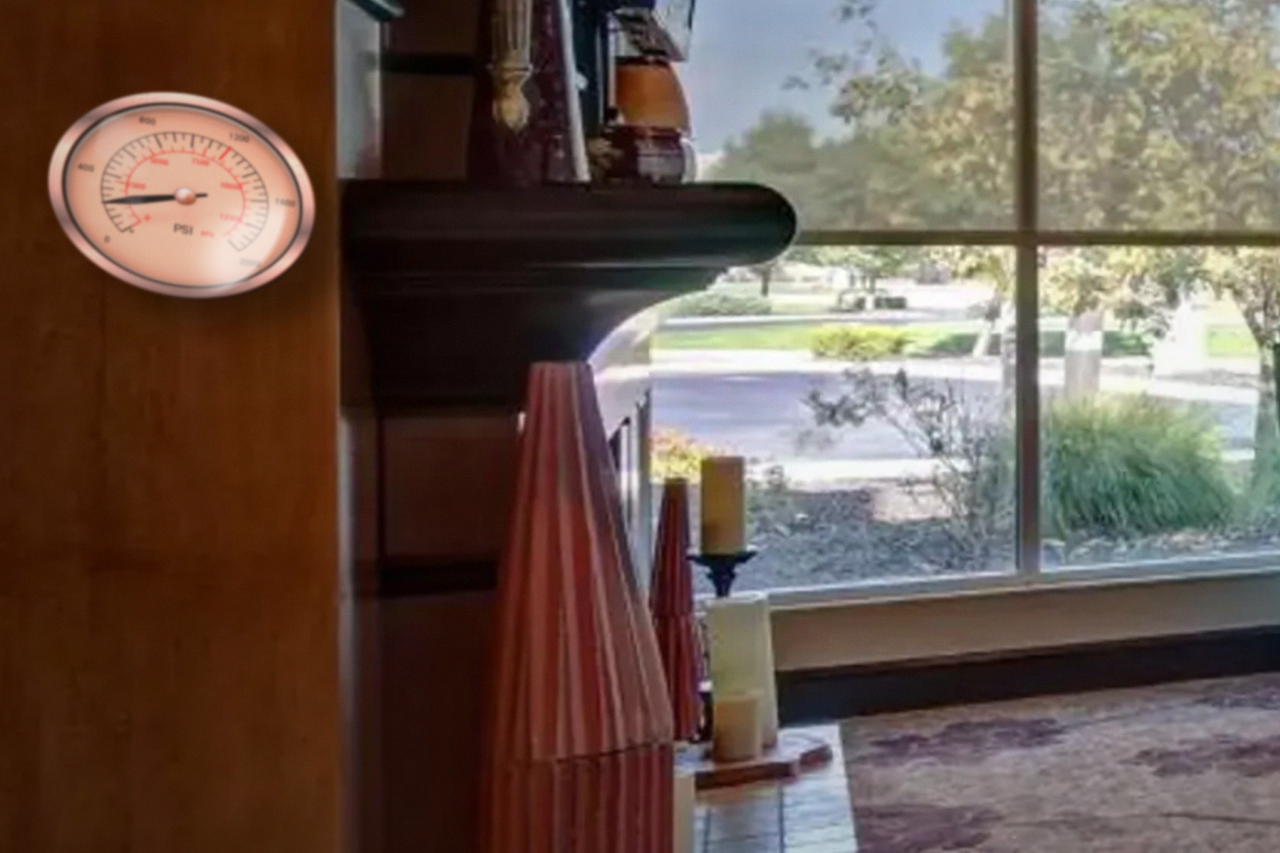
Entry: 200; psi
